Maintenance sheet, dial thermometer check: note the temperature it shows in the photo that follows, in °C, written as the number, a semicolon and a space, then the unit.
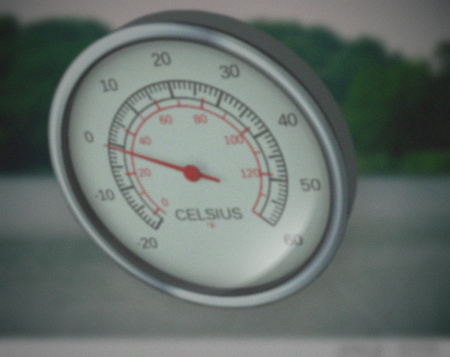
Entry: 0; °C
